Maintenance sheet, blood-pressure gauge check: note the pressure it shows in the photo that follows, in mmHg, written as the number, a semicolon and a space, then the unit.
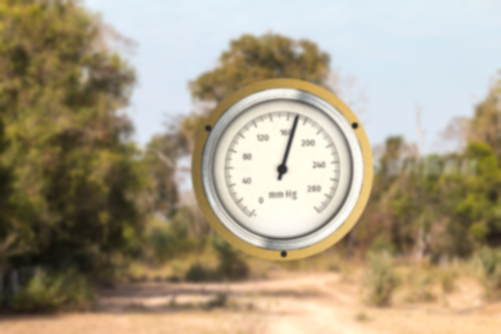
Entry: 170; mmHg
